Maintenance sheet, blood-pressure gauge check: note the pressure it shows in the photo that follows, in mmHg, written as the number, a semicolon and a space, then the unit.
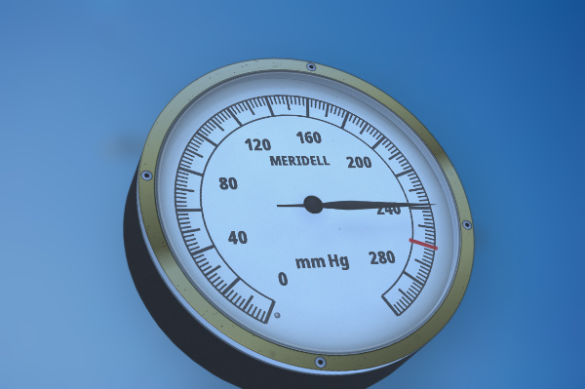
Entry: 240; mmHg
